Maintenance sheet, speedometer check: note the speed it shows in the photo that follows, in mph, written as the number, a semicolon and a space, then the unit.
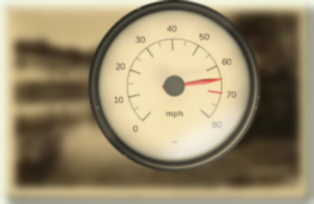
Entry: 65; mph
